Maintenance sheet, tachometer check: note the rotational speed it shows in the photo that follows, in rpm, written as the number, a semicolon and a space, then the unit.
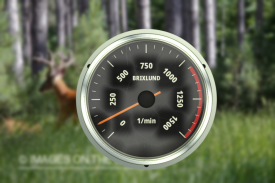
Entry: 100; rpm
